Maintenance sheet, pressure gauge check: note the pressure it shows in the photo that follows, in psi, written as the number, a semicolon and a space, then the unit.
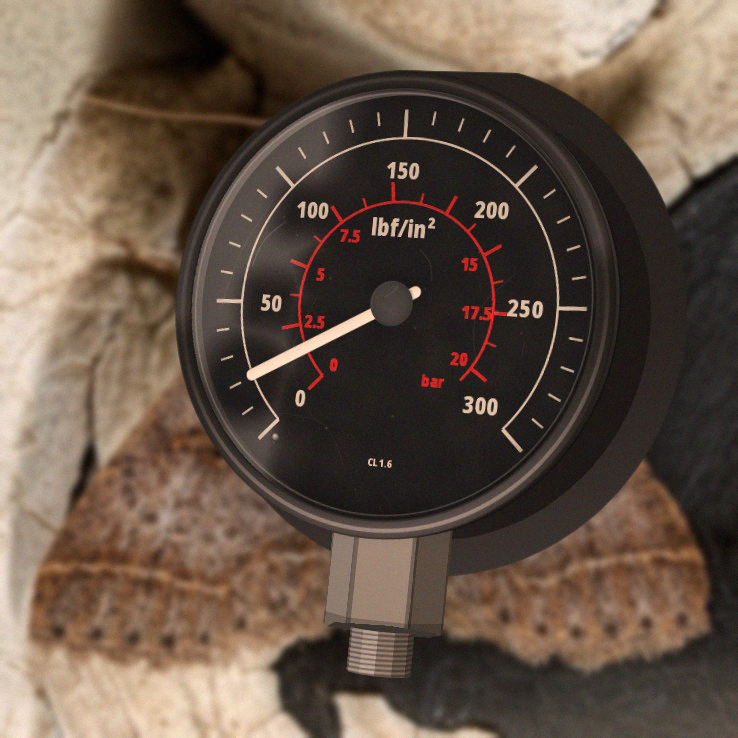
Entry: 20; psi
